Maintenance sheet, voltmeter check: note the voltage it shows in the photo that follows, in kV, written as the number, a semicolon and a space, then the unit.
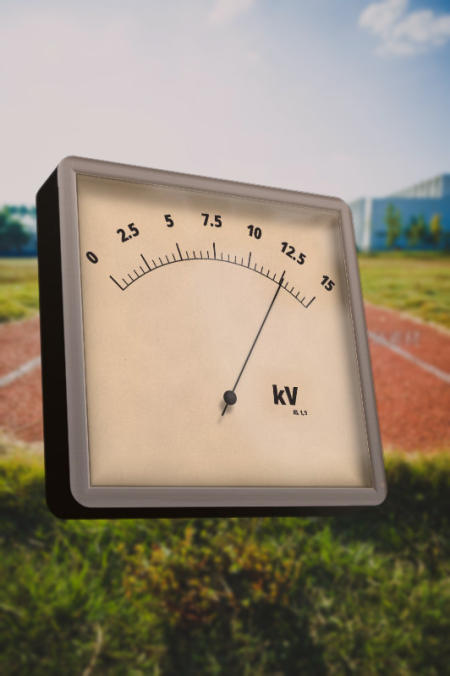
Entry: 12.5; kV
